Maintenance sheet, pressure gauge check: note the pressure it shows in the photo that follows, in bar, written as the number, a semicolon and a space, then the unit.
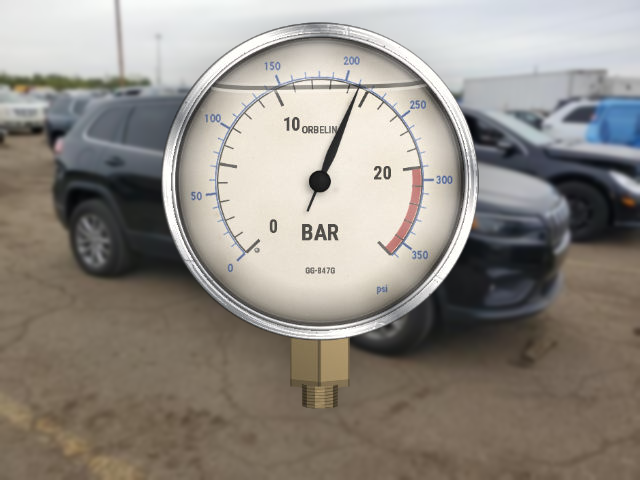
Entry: 14.5; bar
